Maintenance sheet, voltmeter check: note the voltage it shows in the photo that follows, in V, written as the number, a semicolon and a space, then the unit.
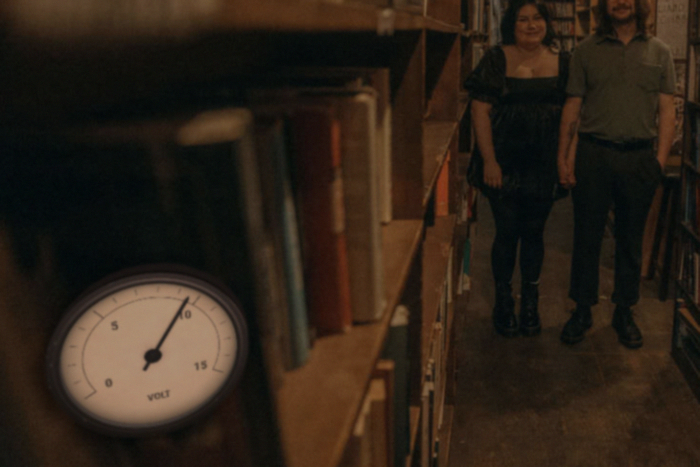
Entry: 9.5; V
